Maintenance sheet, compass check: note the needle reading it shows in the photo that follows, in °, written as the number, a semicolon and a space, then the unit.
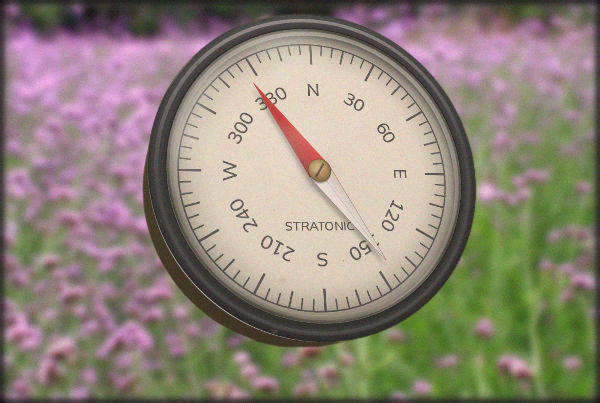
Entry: 325; °
